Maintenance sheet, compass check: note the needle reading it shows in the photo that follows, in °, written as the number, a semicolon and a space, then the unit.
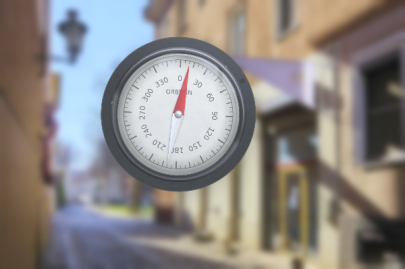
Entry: 10; °
